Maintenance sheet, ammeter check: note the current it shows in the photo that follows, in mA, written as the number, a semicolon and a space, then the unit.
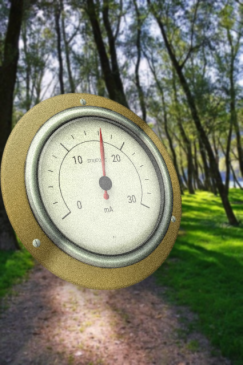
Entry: 16; mA
